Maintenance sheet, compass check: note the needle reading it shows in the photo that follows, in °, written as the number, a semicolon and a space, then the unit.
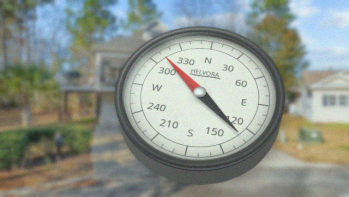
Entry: 310; °
